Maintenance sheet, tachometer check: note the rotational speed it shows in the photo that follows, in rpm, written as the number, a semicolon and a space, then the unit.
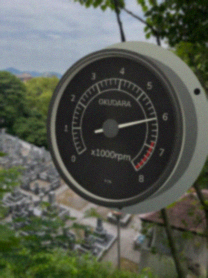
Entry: 6000; rpm
